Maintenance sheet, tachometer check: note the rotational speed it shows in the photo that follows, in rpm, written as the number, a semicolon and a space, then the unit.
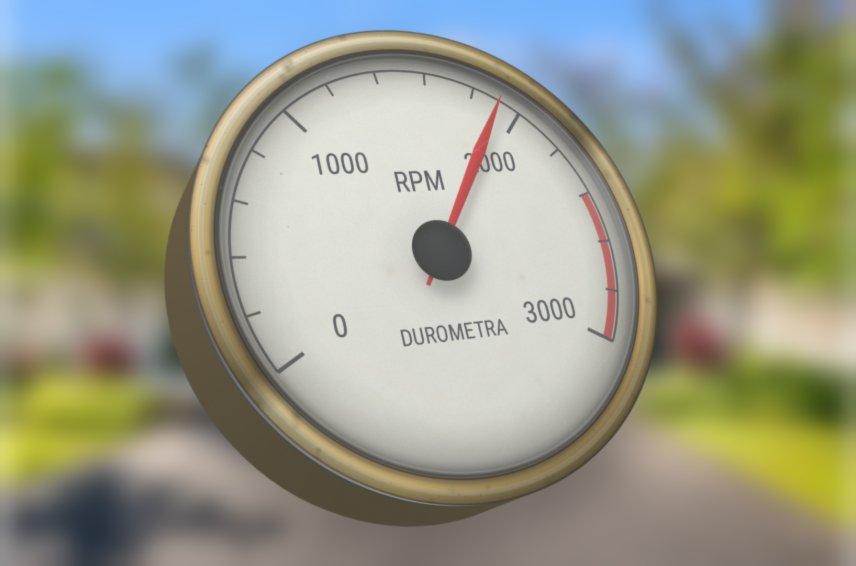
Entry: 1900; rpm
